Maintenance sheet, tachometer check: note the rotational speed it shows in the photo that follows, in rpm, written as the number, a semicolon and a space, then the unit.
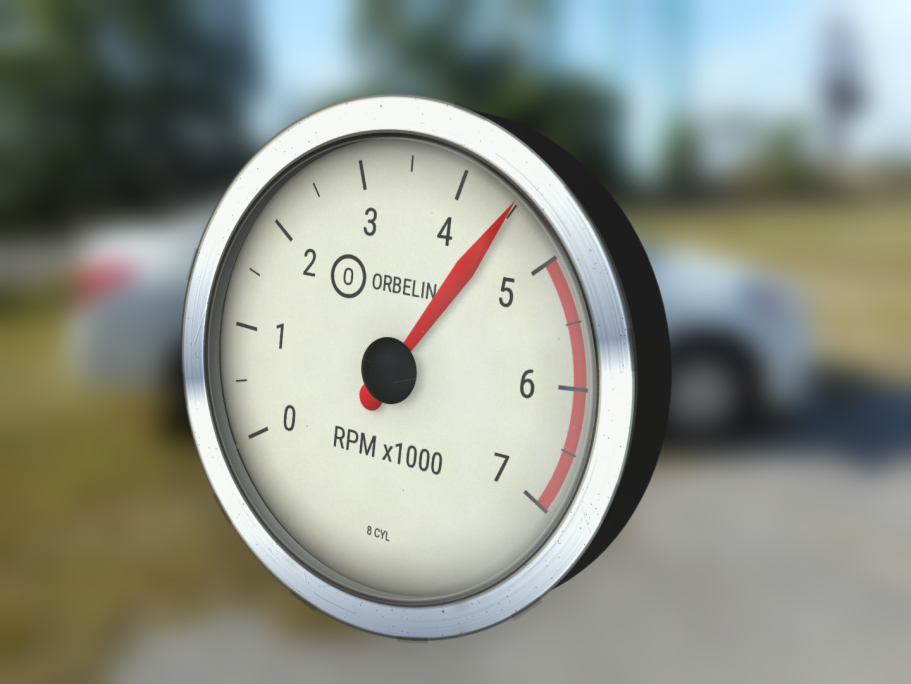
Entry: 4500; rpm
